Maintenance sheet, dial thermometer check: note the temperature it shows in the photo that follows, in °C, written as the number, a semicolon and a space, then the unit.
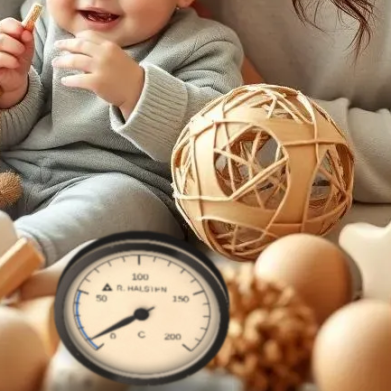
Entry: 10; °C
